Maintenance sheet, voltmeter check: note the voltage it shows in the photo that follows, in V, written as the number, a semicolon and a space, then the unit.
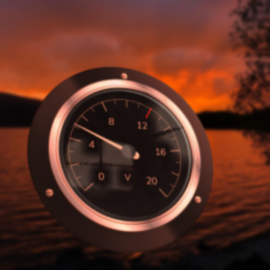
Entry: 5; V
